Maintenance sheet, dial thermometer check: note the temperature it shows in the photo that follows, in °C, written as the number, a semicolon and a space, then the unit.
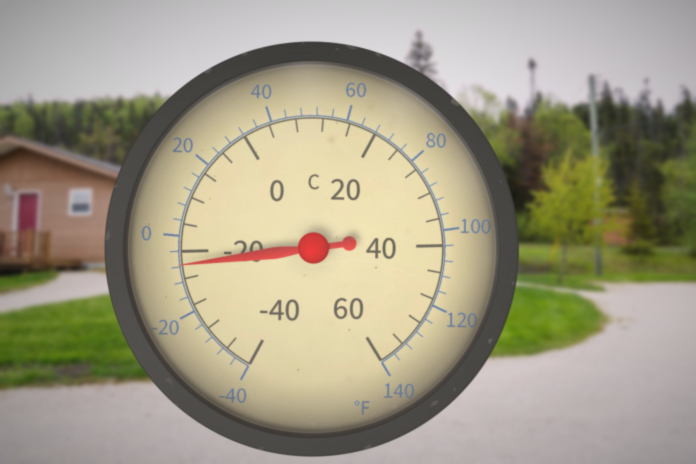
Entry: -22; °C
